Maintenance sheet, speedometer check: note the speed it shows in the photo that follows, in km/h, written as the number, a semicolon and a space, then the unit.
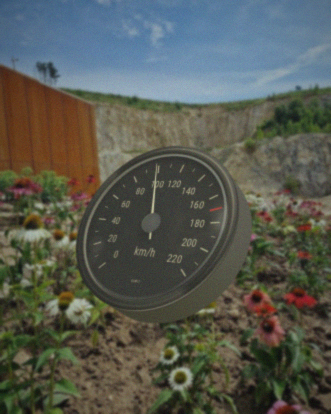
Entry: 100; km/h
